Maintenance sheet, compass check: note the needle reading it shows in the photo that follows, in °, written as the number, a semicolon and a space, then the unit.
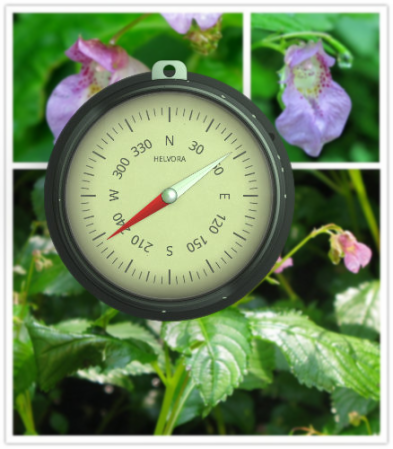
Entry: 235; °
